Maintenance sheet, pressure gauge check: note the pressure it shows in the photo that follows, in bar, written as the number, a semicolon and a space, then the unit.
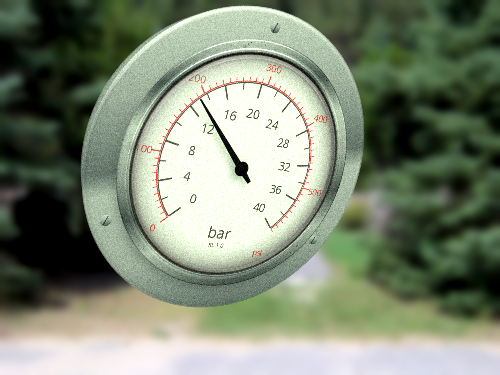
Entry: 13; bar
